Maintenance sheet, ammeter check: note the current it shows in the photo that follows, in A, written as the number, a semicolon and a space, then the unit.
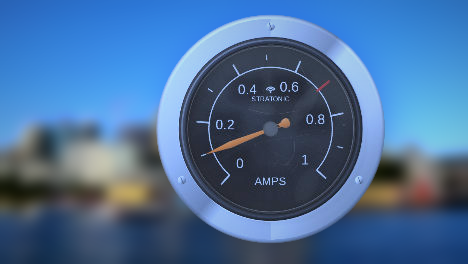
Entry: 0.1; A
